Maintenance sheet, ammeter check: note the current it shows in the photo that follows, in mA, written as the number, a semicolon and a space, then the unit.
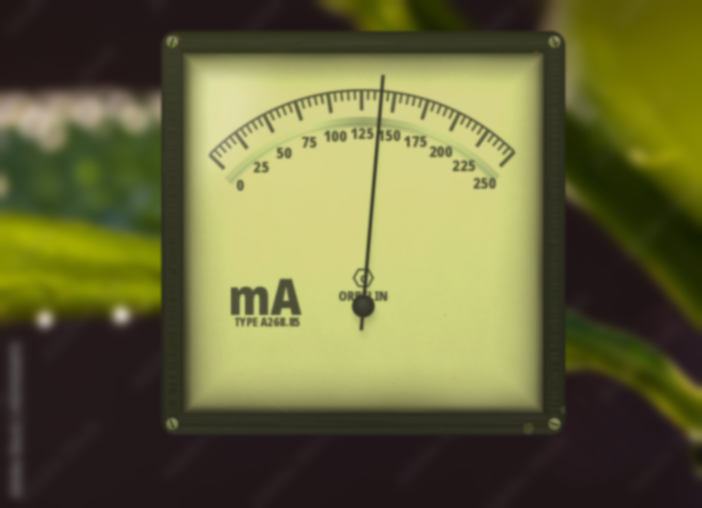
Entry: 140; mA
